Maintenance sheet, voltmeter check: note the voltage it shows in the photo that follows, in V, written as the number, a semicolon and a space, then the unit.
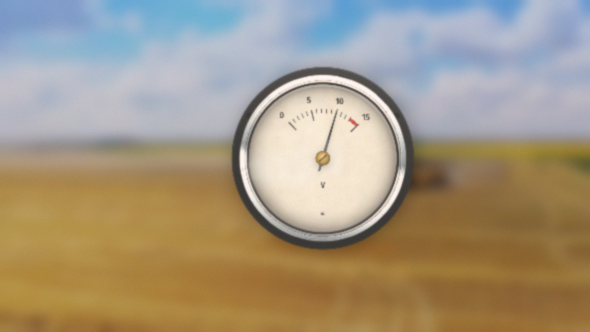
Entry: 10; V
